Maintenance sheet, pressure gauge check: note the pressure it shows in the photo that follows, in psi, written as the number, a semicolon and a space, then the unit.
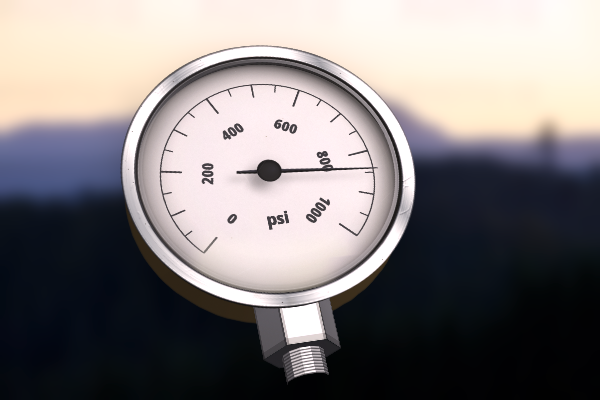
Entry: 850; psi
